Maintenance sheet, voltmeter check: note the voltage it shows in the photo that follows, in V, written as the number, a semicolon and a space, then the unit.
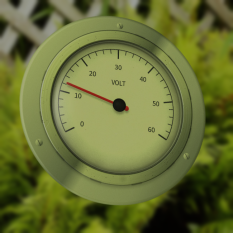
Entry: 12; V
